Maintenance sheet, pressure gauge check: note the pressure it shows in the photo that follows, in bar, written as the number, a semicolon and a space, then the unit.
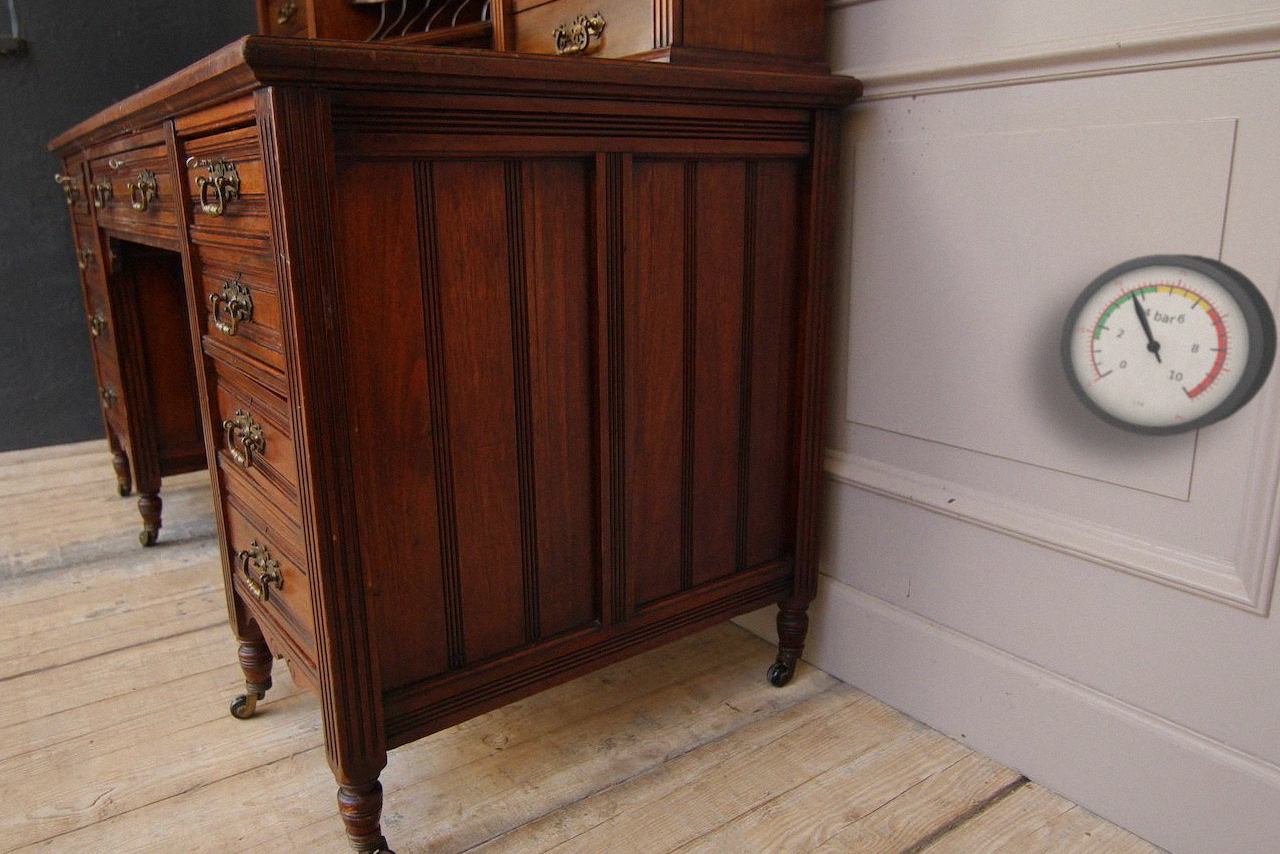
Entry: 3.75; bar
